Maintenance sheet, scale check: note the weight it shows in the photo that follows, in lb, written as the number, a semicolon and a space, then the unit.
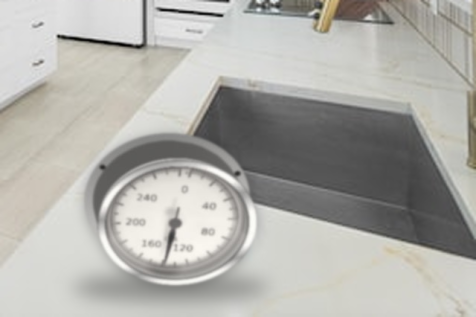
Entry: 140; lb
